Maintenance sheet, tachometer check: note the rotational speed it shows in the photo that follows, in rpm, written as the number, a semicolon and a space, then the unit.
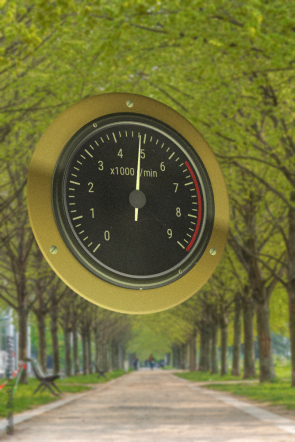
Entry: 4800; rpm
